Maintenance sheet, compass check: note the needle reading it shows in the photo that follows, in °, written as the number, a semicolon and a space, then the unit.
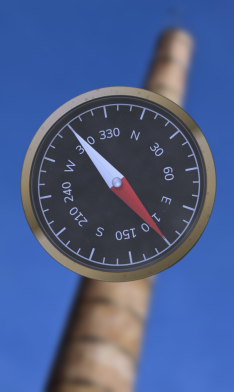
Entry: 120; °
